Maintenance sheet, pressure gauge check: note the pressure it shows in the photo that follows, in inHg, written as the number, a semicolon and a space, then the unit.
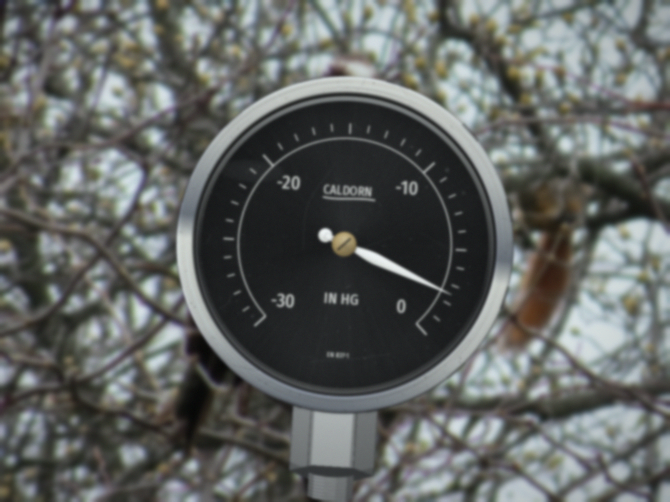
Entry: -2.5; inHg
